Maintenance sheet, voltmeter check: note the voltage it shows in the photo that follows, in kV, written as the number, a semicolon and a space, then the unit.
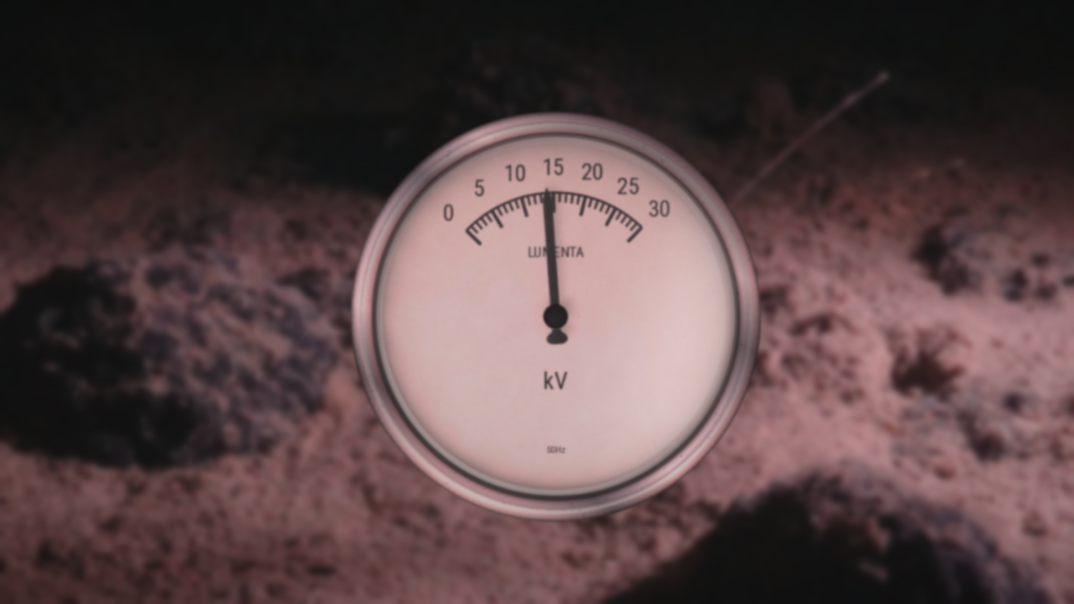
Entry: 14; kV
